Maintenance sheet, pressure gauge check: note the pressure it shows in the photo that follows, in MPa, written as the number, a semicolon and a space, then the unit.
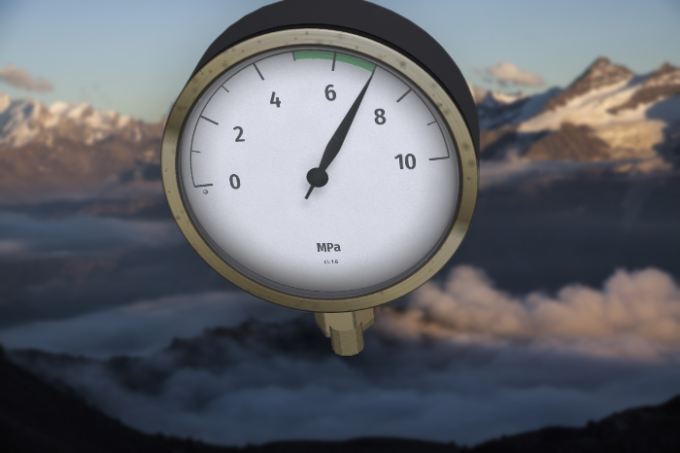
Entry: 7; MPa
